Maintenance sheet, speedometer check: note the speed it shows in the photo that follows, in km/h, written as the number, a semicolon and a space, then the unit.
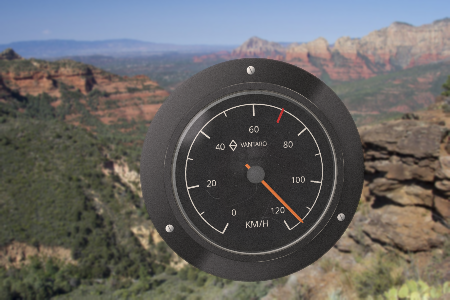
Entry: 115; km/h
